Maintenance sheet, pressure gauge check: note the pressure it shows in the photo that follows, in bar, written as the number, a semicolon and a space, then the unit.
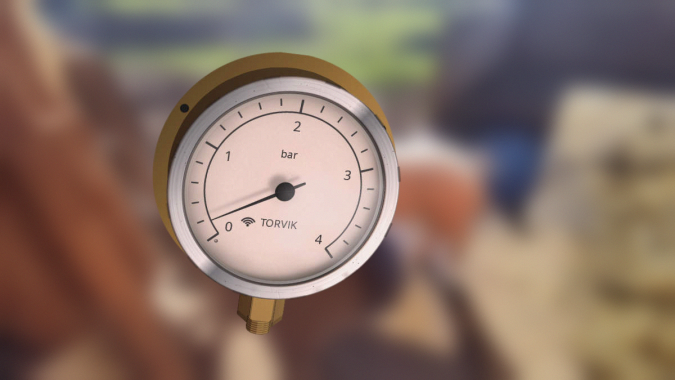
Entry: 0.2; bar
